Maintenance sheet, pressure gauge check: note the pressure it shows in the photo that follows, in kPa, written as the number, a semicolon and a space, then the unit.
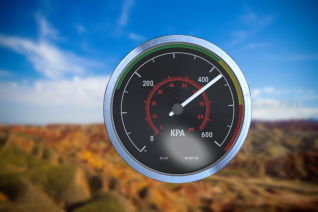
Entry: 425; kPa
